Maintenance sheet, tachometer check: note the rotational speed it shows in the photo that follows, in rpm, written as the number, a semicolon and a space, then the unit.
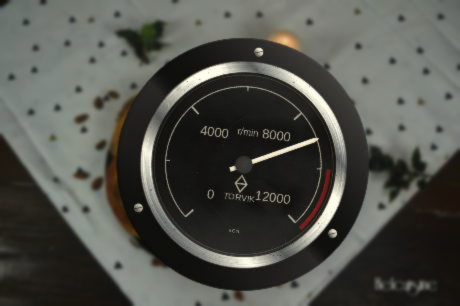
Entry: 9000; rpm
